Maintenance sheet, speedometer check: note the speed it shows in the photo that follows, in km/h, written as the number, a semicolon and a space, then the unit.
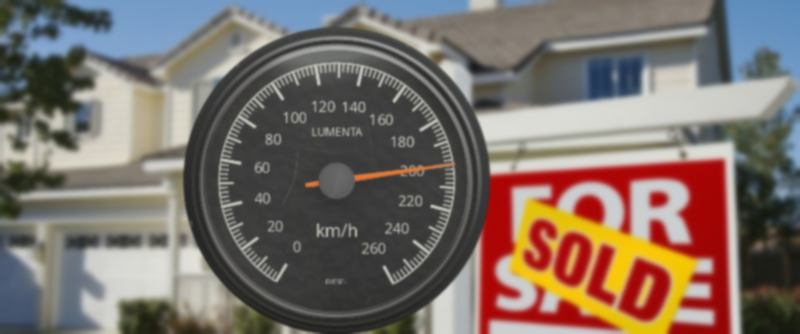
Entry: 200; km/h
